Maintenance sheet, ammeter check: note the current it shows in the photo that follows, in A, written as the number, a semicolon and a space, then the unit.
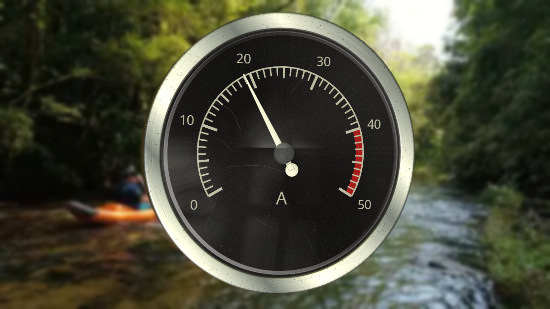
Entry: 19; A
